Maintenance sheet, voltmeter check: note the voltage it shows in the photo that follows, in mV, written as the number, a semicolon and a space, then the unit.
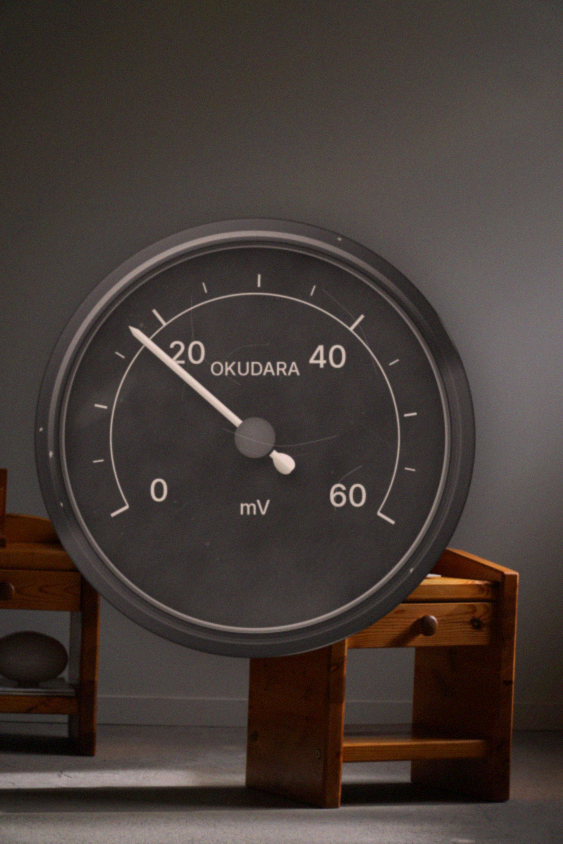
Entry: 17.5; mV
